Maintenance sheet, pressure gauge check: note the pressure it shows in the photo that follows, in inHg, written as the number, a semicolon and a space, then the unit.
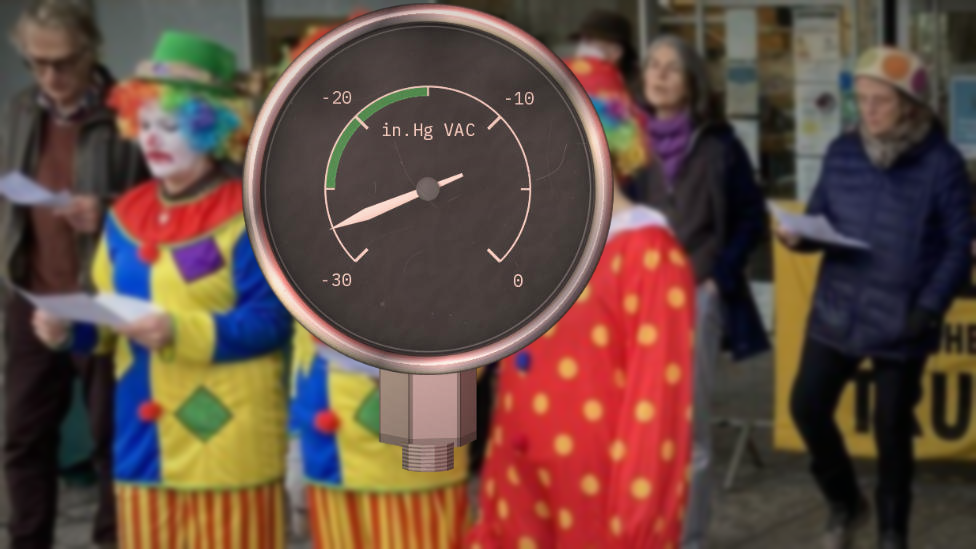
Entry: -27.5; inHg
